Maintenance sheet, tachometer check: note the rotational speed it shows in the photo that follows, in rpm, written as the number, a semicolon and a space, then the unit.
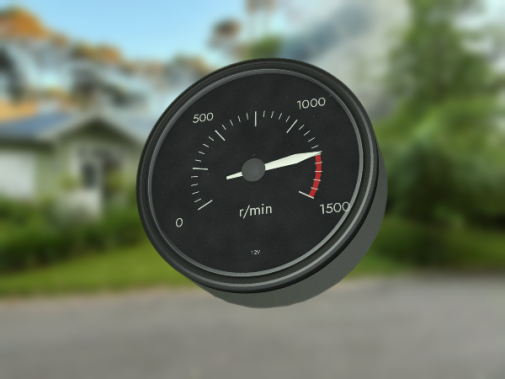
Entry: 1250; rpm
